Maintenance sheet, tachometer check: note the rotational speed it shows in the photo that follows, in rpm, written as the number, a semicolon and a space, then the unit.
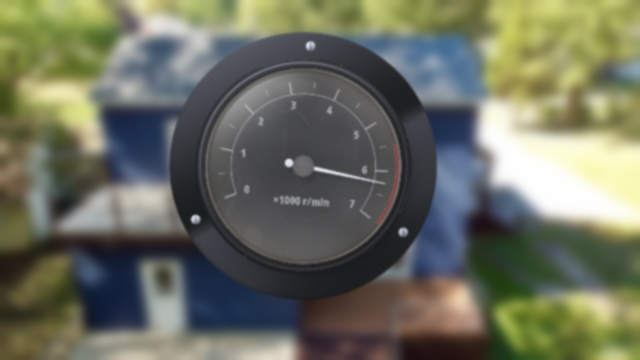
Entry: 6250; rpm
